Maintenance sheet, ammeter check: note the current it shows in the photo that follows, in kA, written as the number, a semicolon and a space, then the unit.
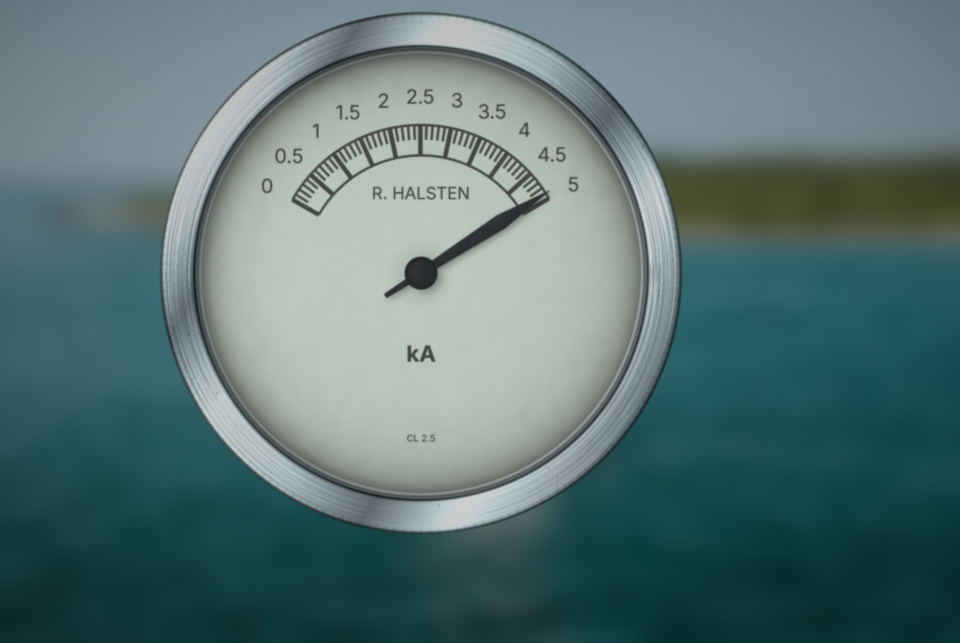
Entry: 4.9; kA
